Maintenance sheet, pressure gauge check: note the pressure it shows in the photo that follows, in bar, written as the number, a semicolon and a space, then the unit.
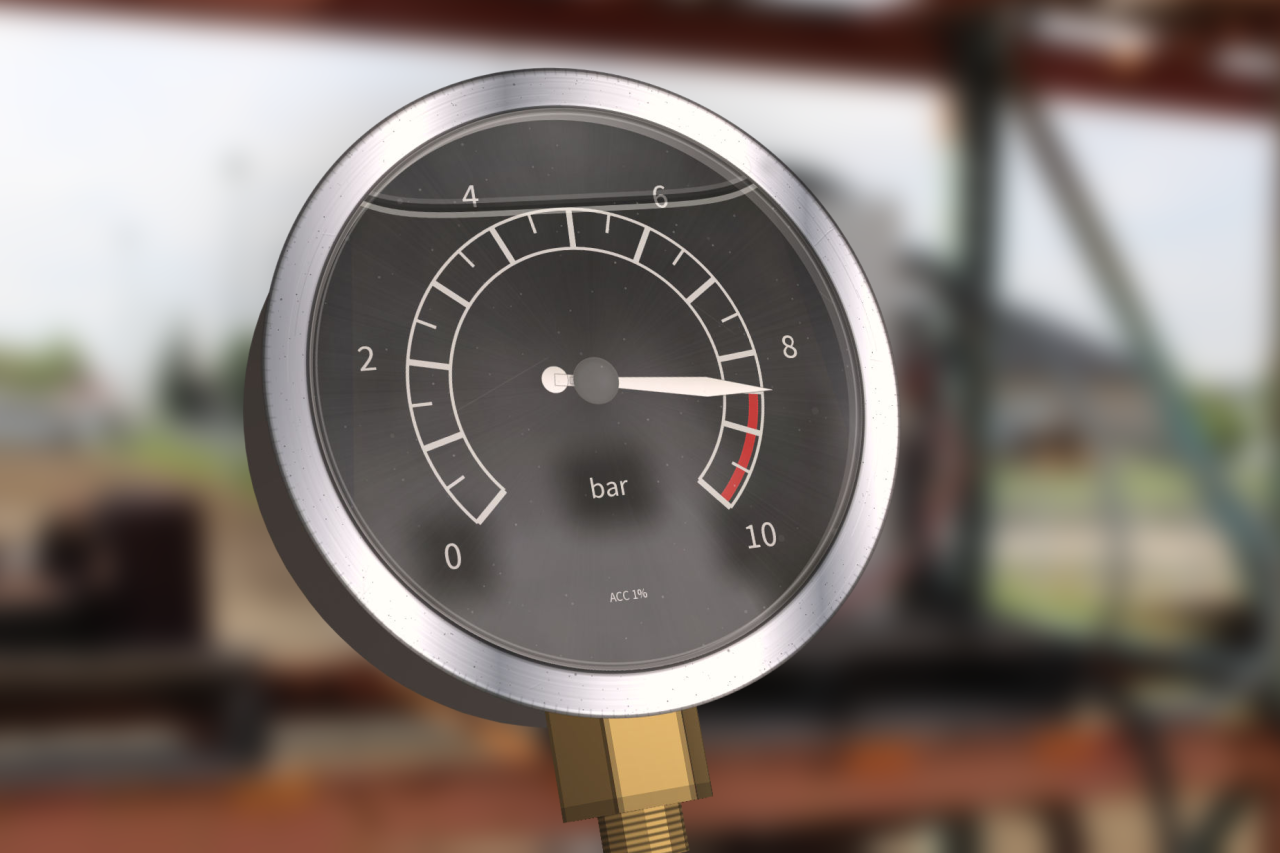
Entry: 8.5; bar
